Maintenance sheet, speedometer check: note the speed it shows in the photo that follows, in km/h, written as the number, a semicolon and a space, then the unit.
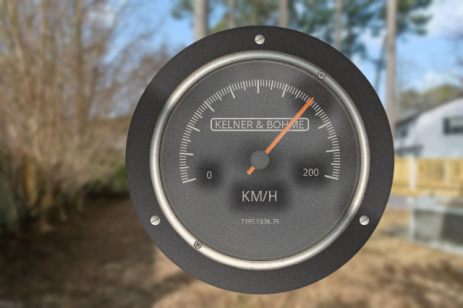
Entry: 140; km/h
